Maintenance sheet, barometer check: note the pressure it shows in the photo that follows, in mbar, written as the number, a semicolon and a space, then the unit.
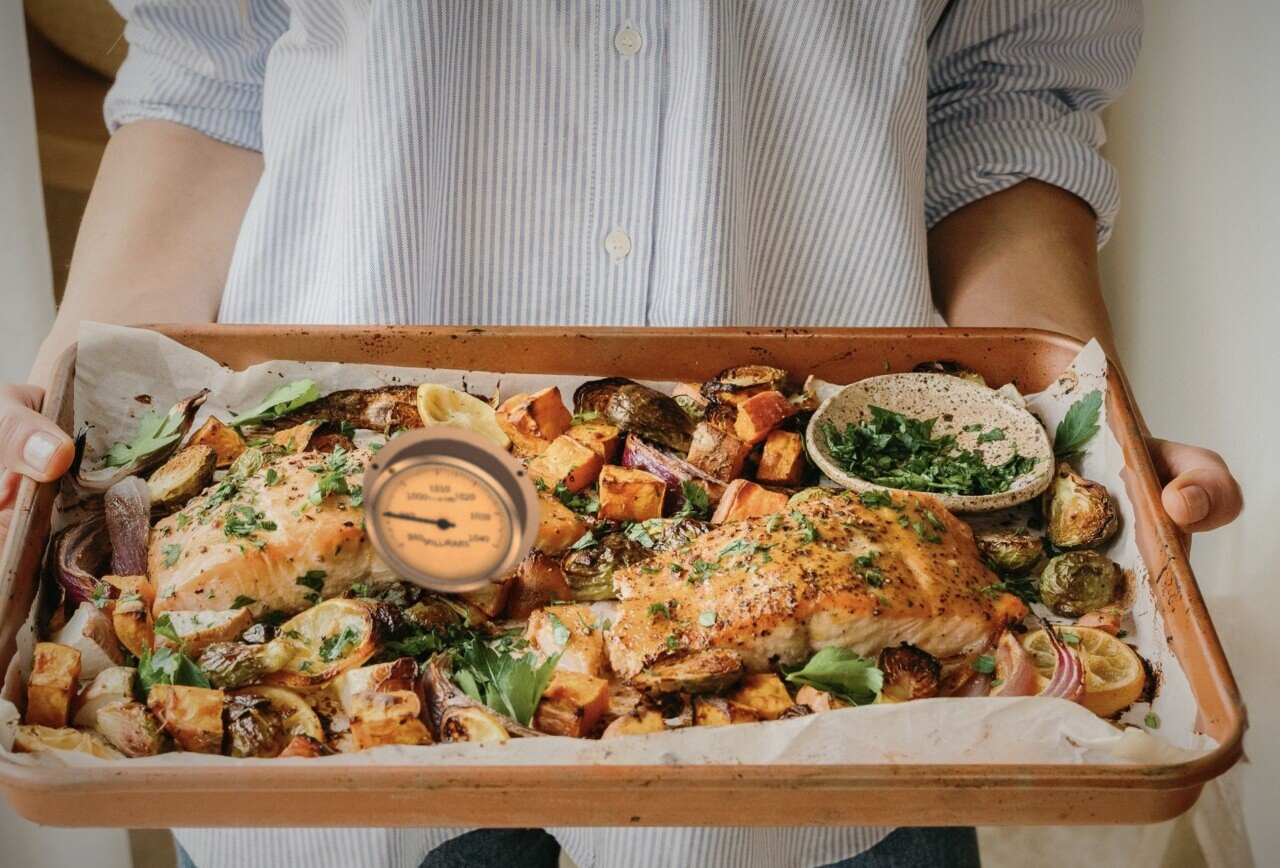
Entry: 990; mbar
